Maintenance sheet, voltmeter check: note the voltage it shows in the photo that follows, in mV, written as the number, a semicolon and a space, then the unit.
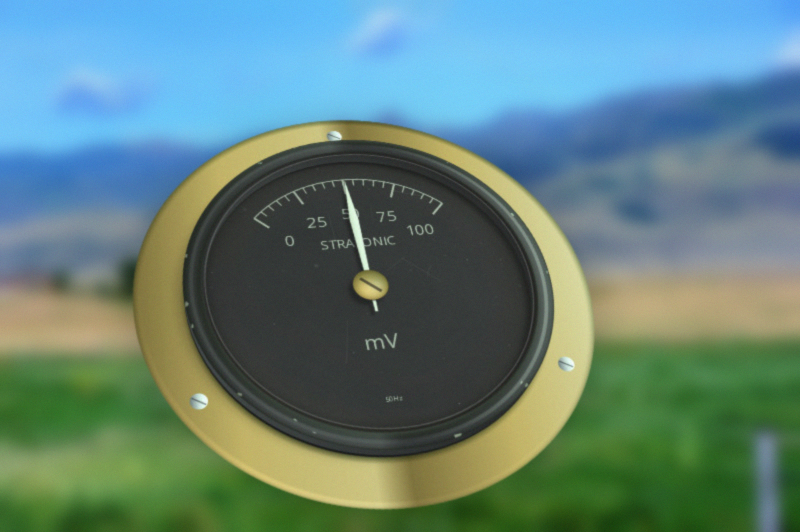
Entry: 50; mV
